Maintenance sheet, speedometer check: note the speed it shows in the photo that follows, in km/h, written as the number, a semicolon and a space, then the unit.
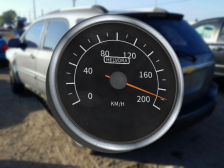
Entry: 190; km/h
